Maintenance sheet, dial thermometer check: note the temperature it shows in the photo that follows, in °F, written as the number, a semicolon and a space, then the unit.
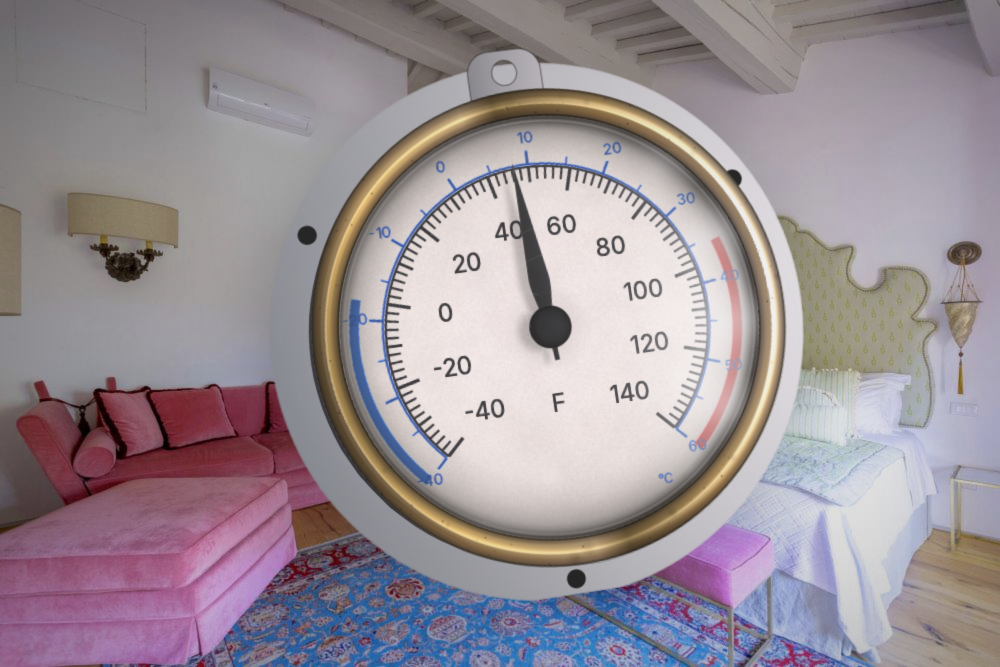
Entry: 46; °F
